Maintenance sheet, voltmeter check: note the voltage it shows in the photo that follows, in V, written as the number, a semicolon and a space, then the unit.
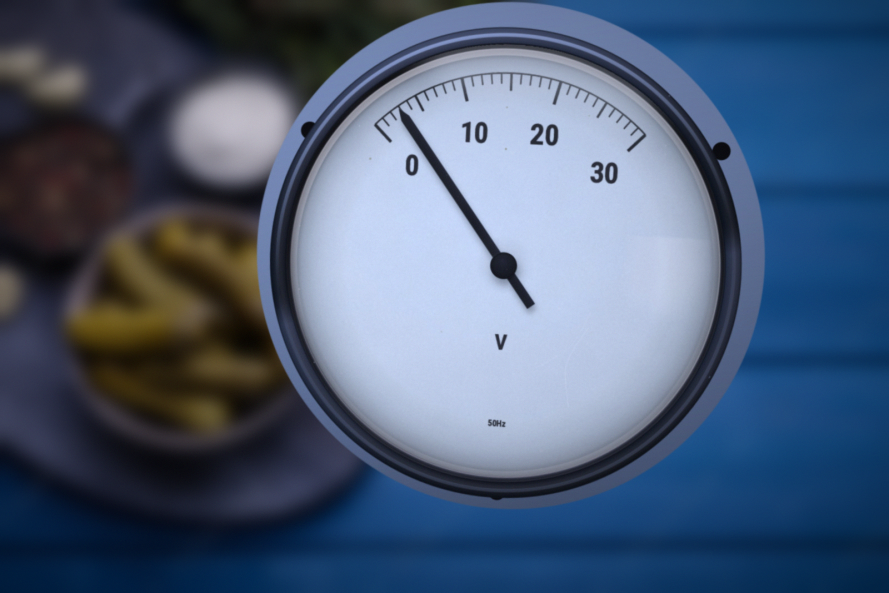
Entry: 3; V
